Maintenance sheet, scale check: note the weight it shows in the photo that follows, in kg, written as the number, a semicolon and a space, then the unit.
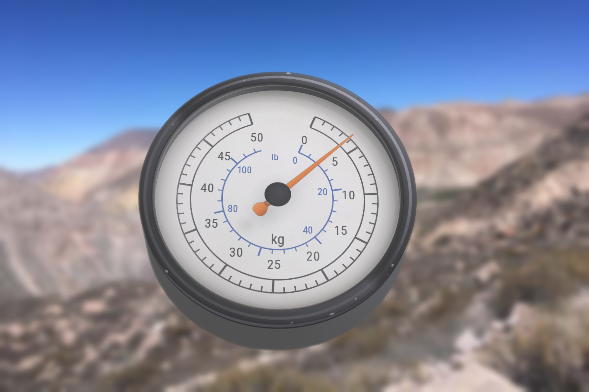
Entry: 4; kg
